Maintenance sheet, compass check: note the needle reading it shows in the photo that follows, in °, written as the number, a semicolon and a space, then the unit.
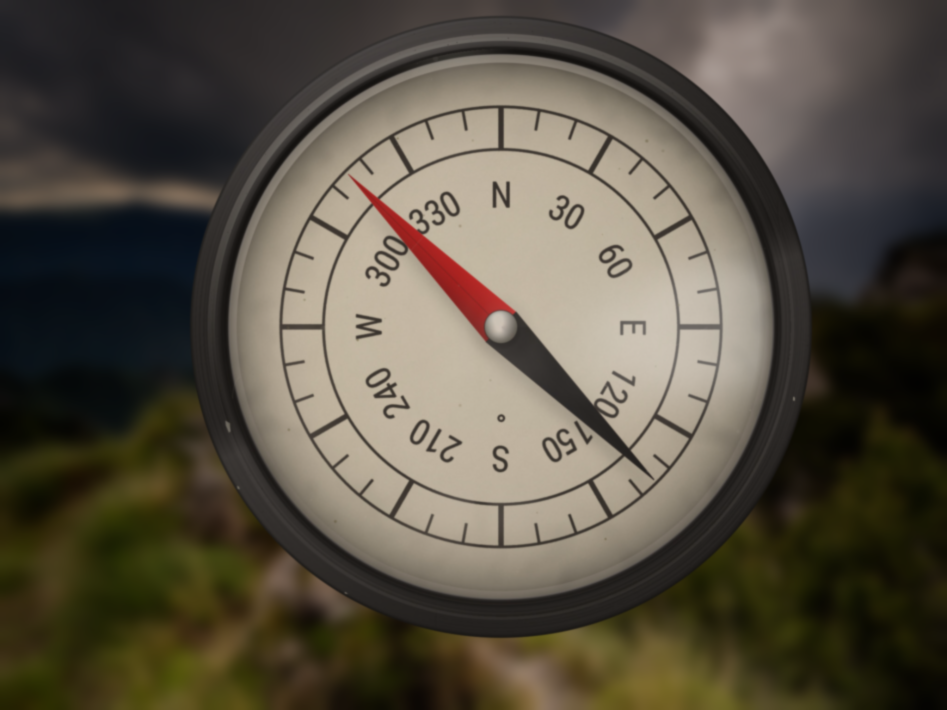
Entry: 315; °
